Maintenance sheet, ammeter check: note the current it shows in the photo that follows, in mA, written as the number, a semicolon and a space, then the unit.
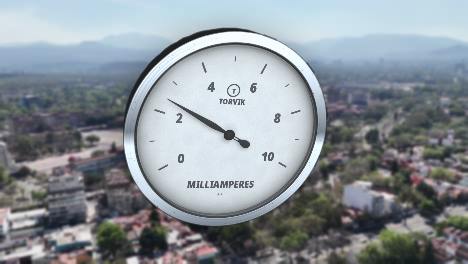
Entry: 2.5; mA
